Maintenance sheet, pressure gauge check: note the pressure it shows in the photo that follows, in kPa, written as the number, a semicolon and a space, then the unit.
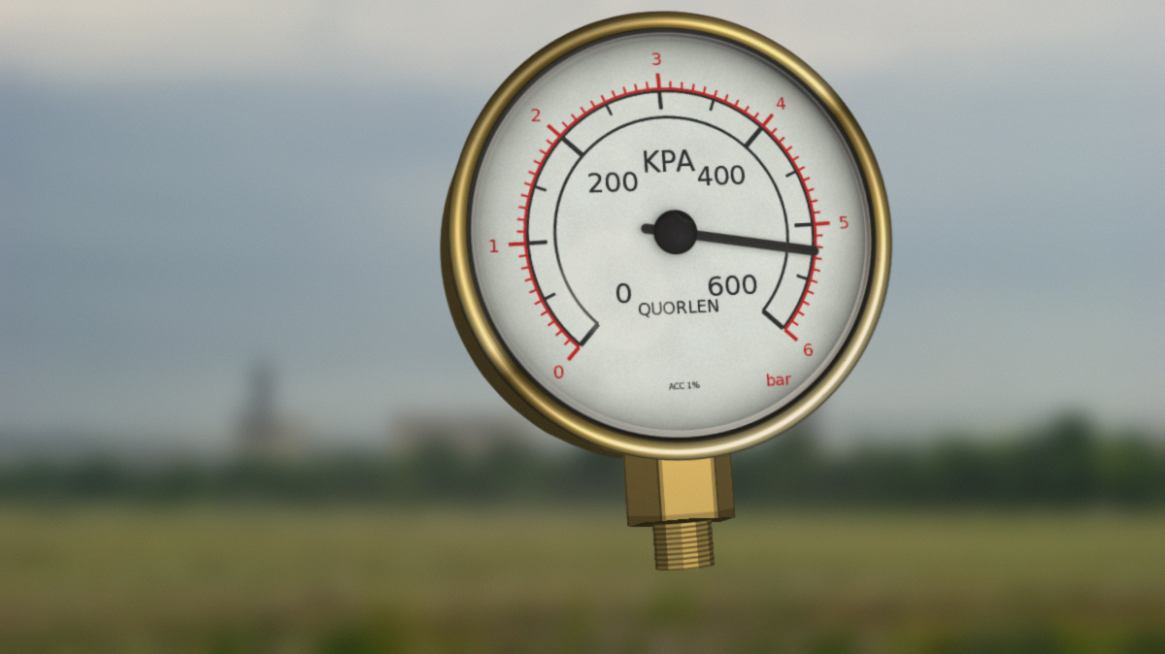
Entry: 525; kPa
